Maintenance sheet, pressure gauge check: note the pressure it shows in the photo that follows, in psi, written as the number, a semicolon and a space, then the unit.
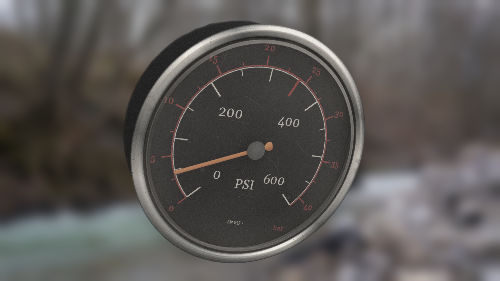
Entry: 50; psi
